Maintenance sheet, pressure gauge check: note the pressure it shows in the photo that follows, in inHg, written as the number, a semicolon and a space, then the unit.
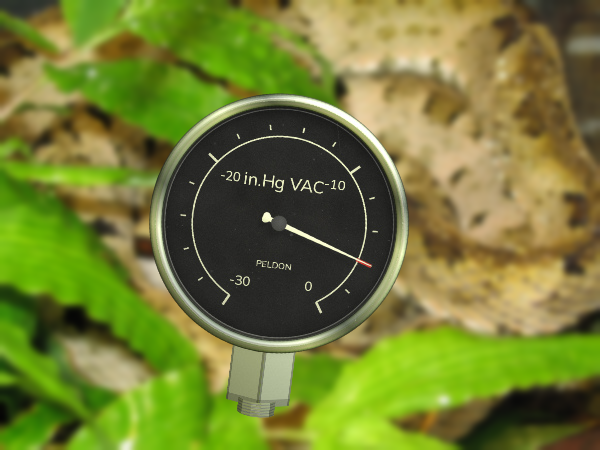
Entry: -4; inHg
